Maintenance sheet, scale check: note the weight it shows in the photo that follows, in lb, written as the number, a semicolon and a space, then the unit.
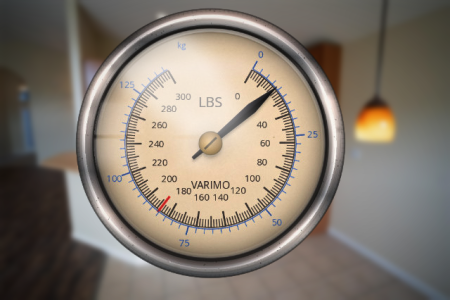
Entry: 20; lb
